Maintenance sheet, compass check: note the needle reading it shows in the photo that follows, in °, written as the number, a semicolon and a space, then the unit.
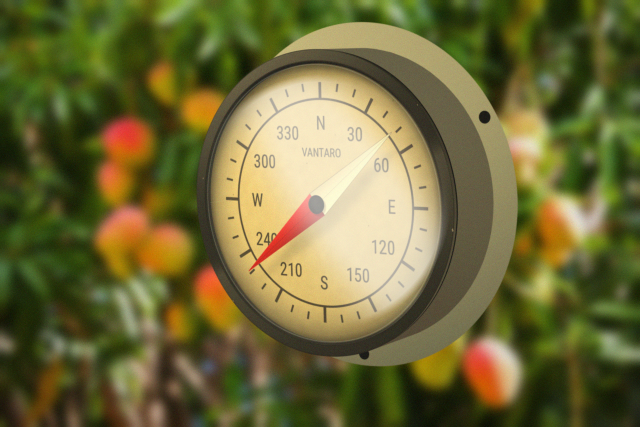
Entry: 230; °
